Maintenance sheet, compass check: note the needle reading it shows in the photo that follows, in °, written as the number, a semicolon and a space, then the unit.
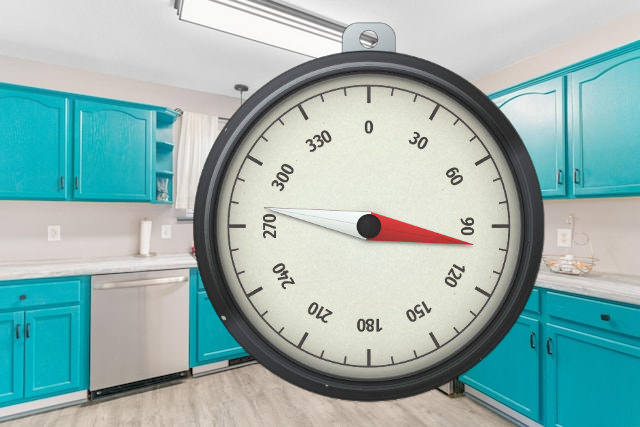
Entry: 100; °
